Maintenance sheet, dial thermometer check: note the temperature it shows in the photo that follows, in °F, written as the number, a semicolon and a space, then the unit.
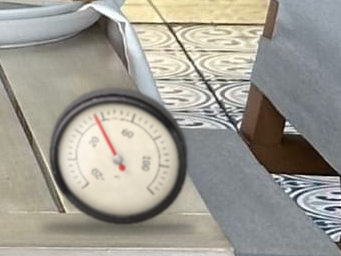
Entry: 36; °F
